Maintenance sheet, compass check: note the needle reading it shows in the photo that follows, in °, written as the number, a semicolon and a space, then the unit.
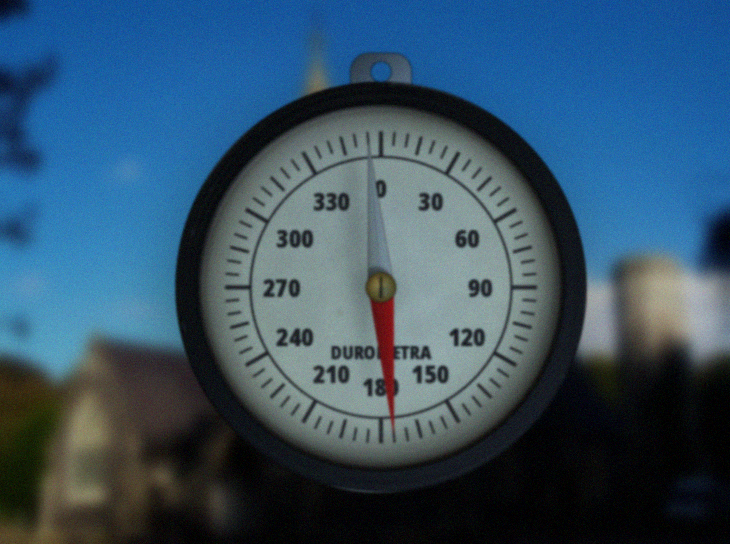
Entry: 175; °
